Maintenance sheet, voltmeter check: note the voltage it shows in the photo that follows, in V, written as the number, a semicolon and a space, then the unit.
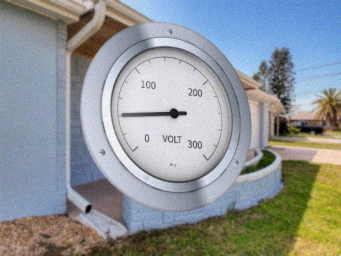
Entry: 40; V
